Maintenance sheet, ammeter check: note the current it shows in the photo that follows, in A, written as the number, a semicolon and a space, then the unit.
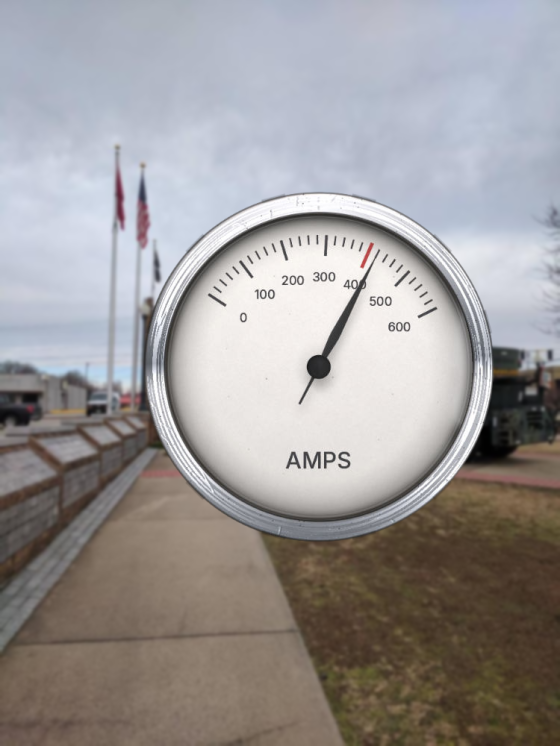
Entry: 420; A
